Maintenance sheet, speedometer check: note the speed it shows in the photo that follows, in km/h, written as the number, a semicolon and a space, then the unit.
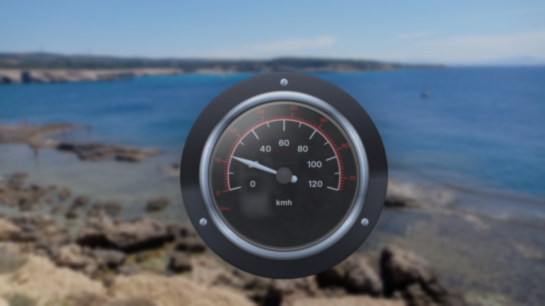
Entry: 20; km/h
